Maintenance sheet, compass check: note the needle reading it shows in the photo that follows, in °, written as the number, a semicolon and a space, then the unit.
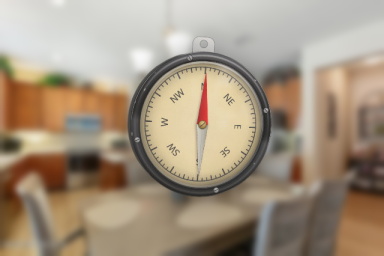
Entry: 0; °
